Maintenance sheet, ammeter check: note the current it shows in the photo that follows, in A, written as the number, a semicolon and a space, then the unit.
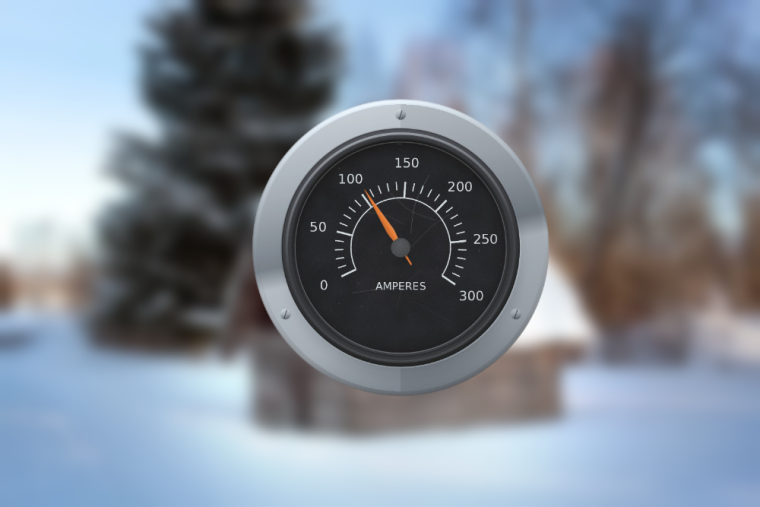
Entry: 105; A
